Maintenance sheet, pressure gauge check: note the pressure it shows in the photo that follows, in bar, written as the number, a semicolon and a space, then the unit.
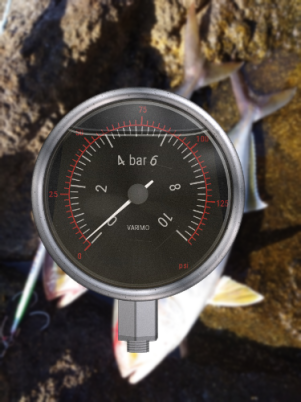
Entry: 0.2; bar
